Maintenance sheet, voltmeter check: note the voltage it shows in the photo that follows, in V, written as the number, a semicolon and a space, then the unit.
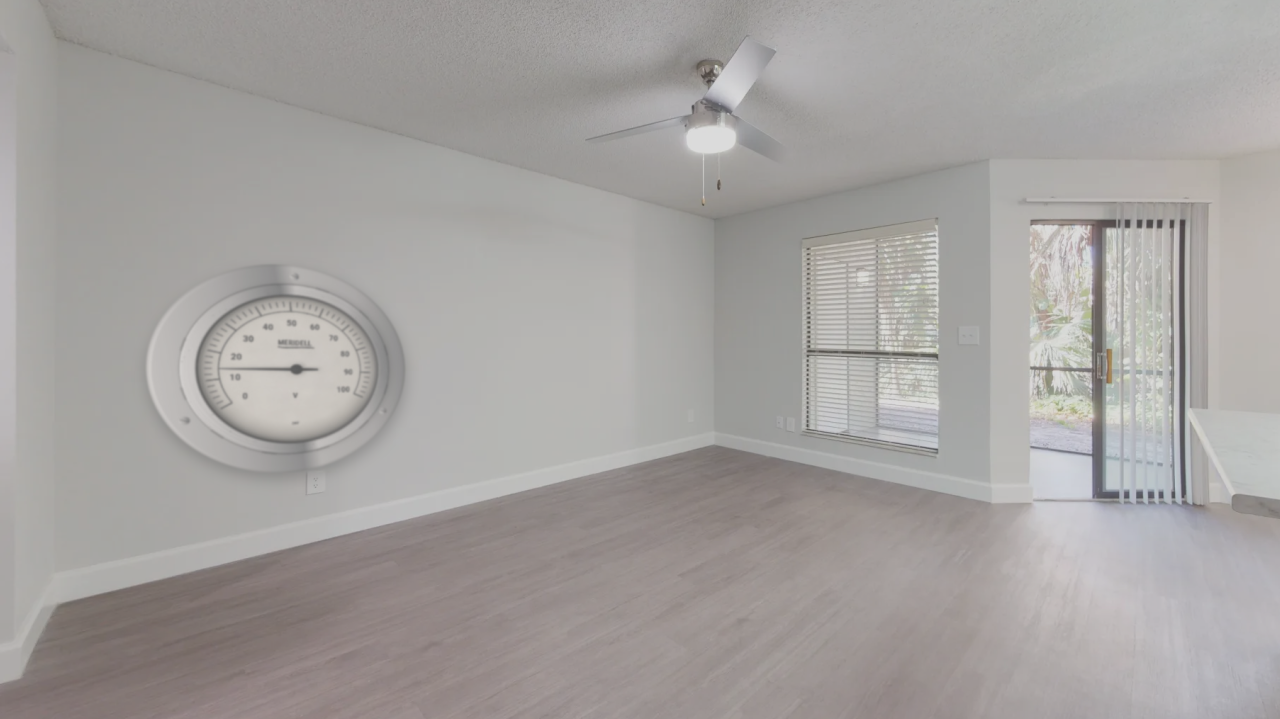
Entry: 14; V
